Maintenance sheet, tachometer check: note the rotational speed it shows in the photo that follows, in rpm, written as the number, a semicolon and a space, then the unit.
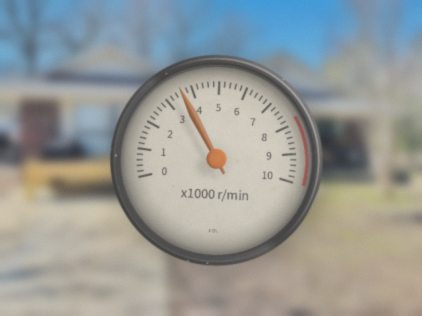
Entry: 3600; rpm
